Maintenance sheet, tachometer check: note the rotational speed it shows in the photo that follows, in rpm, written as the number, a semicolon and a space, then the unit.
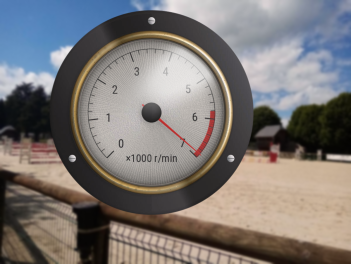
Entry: 6900; rpm
